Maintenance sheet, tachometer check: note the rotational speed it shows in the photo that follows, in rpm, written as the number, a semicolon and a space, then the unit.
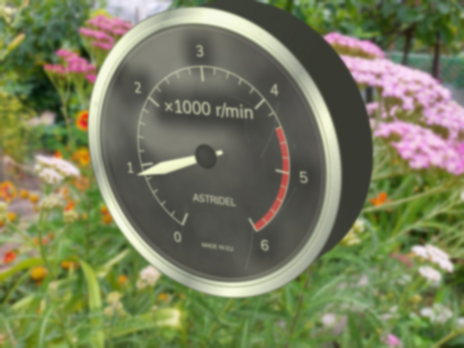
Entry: 900; rpm
